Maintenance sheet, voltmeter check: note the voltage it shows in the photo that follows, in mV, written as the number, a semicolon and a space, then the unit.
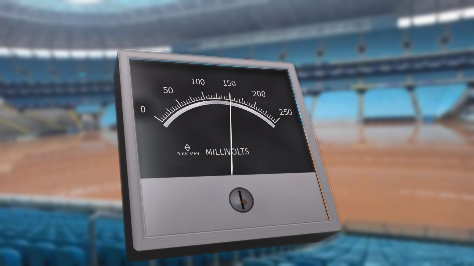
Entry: 150; mV
